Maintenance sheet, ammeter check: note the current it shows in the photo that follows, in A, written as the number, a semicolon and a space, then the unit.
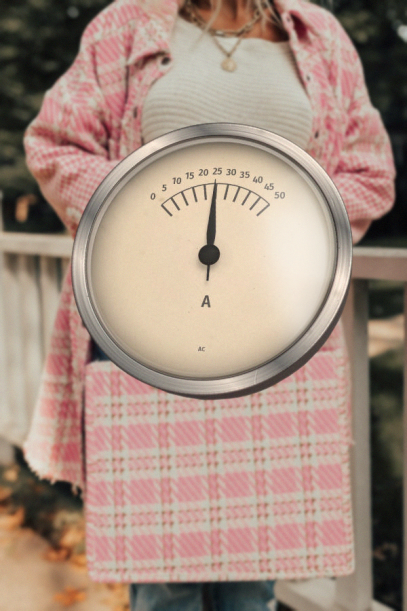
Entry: 25; A
